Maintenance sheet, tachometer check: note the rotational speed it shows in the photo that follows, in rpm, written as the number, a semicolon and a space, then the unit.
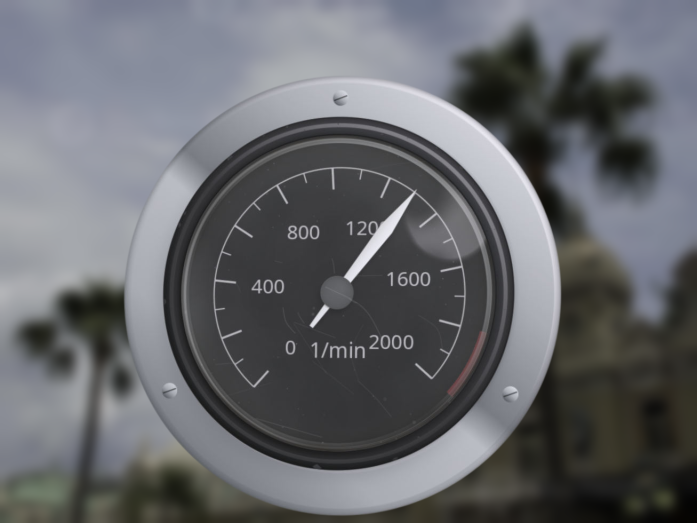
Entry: 1300; rpm
